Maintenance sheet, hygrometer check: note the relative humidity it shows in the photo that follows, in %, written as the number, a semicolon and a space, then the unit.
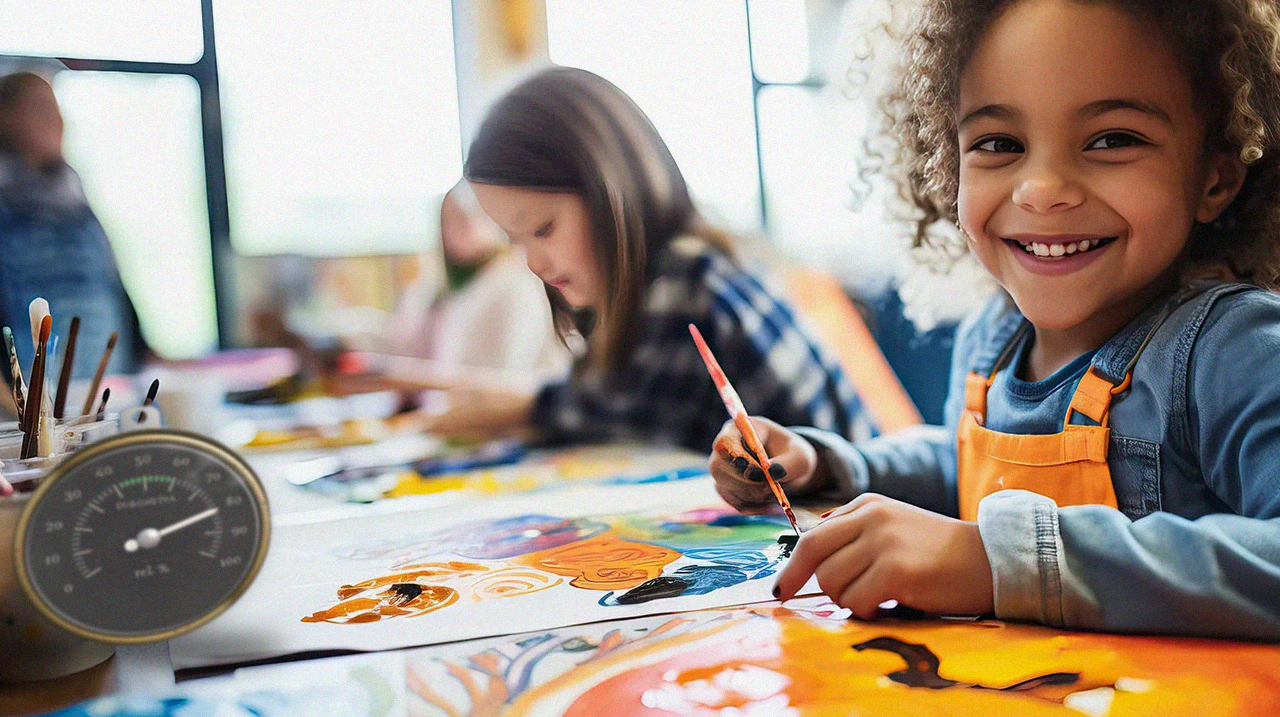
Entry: 80; %
